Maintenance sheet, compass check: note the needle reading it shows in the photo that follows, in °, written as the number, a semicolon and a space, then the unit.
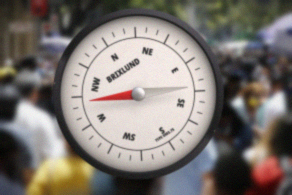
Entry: 295; °
